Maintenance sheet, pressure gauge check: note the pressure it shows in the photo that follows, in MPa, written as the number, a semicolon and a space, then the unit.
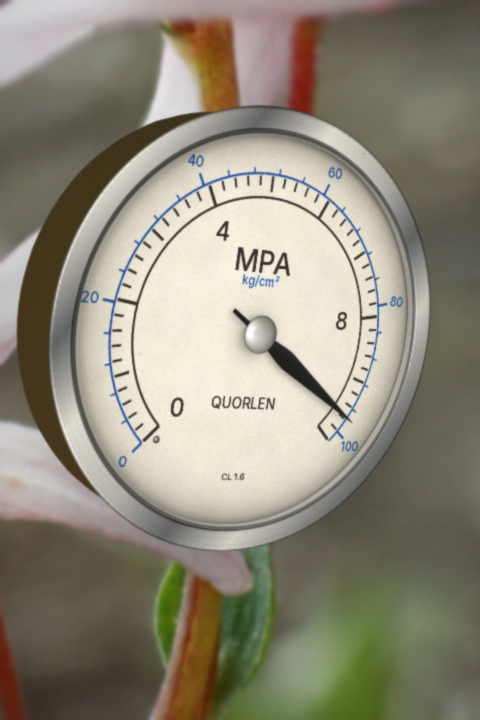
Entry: 9.6; MPa
